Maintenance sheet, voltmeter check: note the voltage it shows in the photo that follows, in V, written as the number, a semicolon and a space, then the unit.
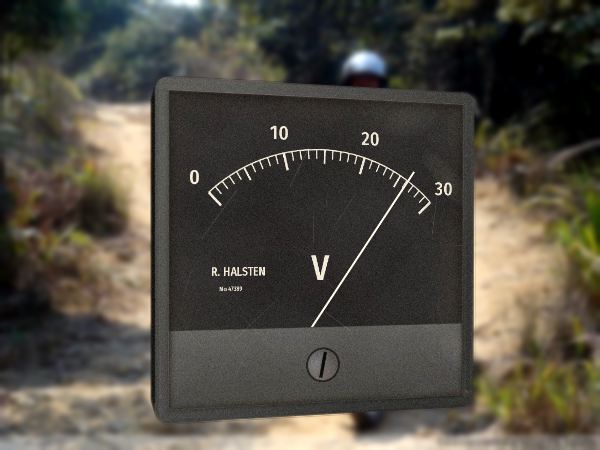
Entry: 26; V
